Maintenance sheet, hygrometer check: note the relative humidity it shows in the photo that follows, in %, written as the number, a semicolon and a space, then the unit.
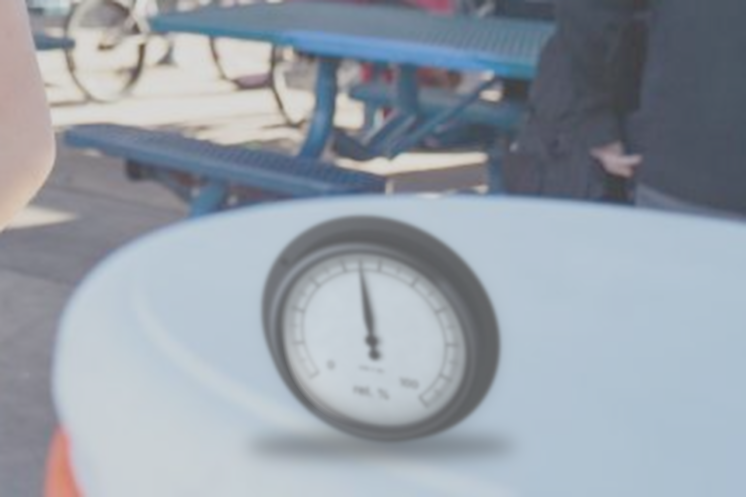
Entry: 45; %
